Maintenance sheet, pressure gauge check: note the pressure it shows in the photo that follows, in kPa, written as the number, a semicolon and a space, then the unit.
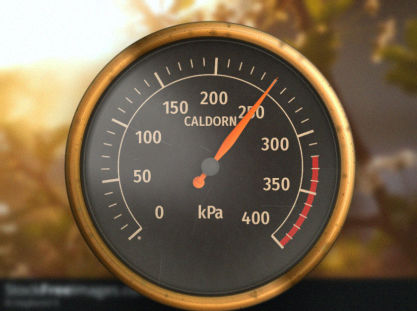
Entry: 250; kPa
